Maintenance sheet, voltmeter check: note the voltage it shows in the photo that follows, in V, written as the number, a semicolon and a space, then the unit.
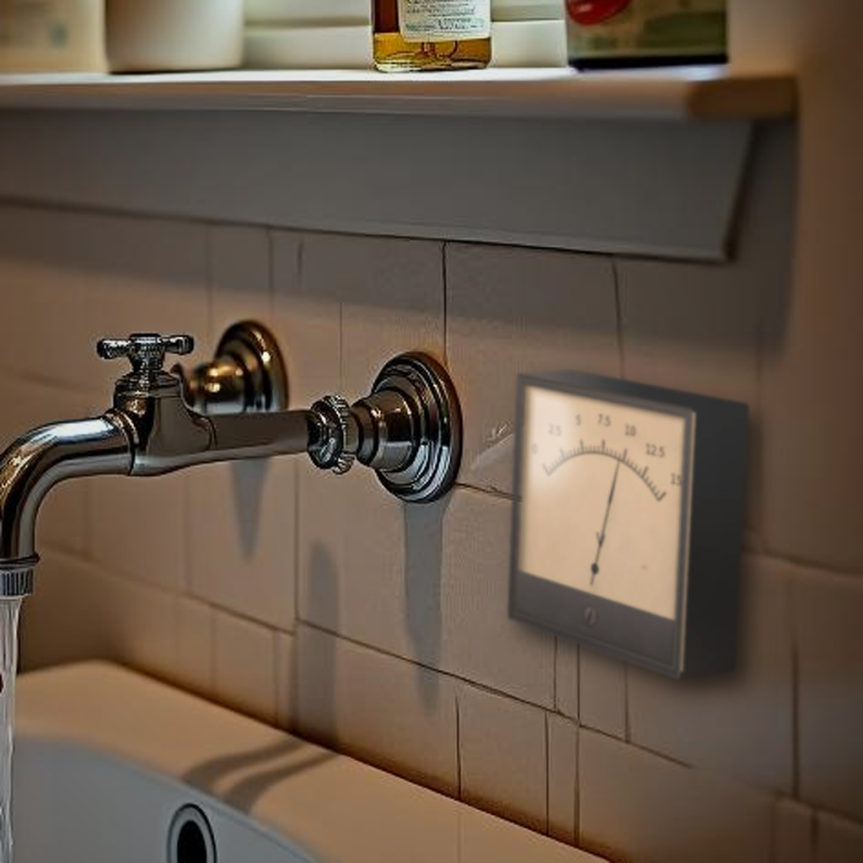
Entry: 10; V
